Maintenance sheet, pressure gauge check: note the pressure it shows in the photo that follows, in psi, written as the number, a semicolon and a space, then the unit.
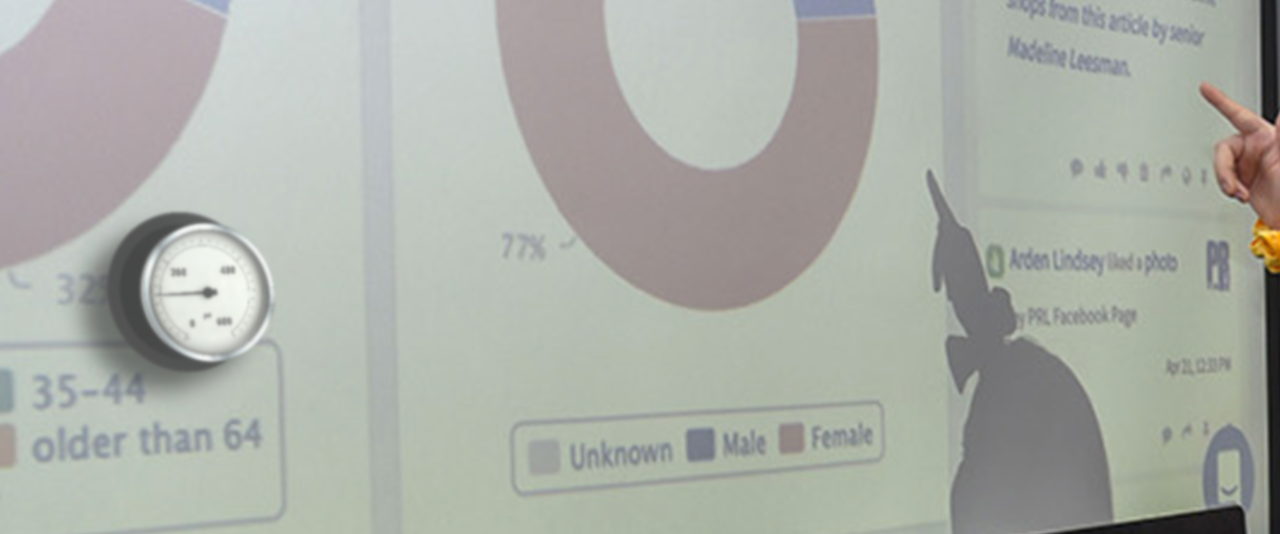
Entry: 120; psi
